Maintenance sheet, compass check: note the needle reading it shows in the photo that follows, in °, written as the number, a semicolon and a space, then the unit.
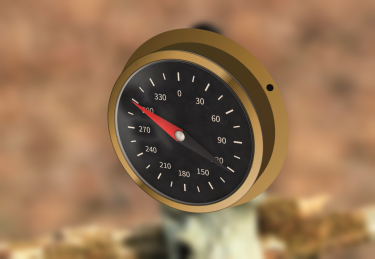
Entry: 300; °
